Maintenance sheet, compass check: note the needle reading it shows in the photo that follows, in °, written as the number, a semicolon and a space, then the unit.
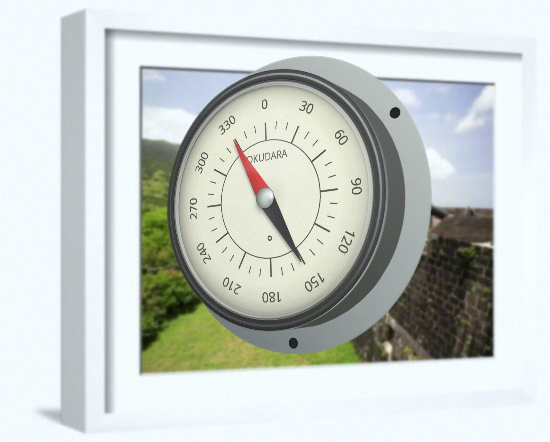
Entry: 330; °
